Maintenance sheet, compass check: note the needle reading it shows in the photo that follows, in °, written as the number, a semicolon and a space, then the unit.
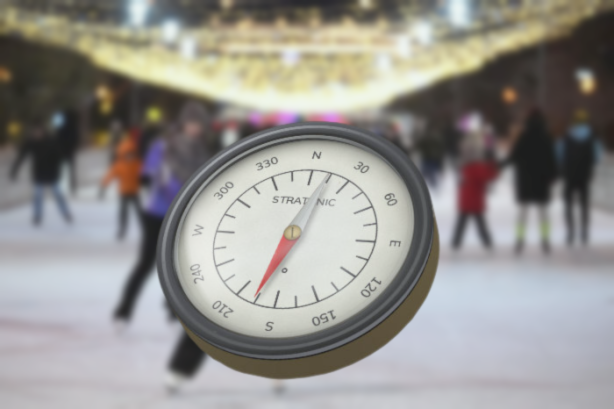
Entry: 195; °
